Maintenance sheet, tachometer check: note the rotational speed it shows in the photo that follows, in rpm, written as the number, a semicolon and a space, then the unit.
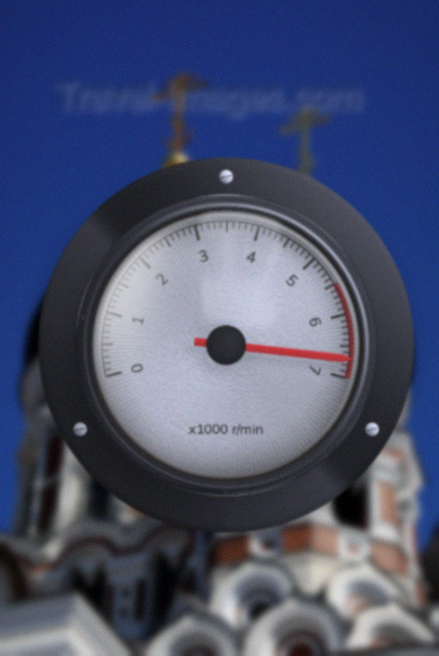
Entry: 6700; rpm
